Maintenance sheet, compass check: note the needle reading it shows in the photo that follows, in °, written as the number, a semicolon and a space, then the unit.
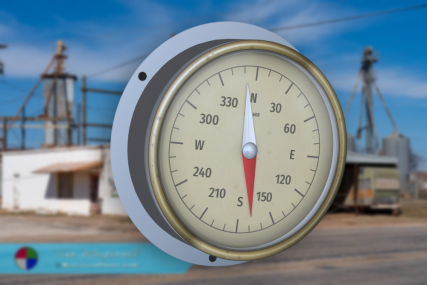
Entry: 170; °
